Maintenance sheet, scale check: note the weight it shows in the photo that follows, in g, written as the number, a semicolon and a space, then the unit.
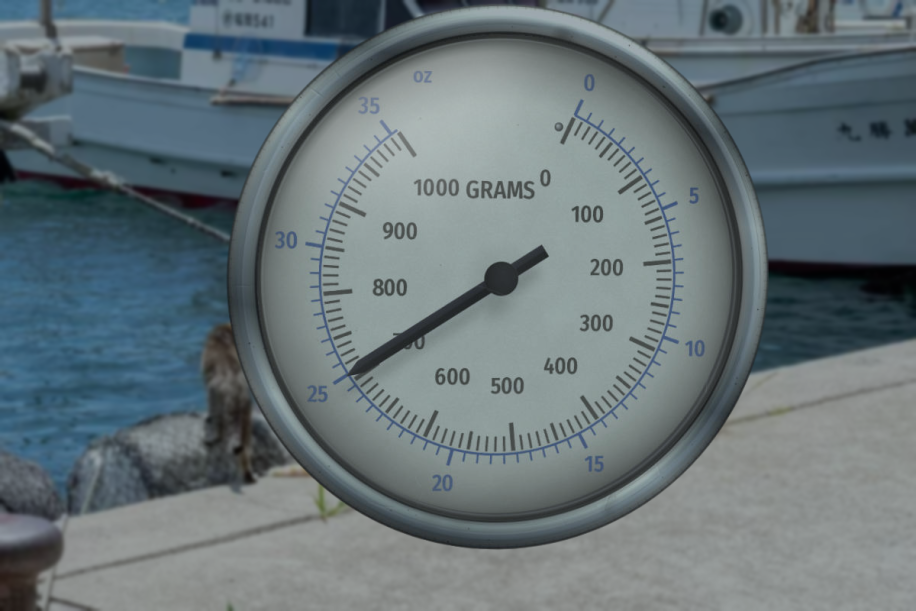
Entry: 710; g
